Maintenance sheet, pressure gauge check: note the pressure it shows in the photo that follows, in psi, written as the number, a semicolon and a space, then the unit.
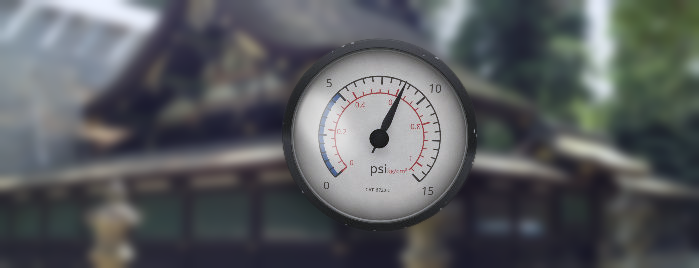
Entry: 8.75; psi
